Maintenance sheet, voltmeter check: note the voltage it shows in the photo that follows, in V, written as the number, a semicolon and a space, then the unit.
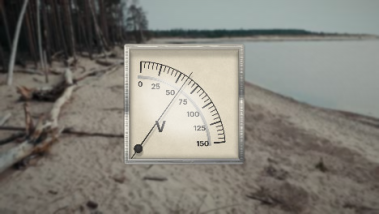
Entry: 60; V
